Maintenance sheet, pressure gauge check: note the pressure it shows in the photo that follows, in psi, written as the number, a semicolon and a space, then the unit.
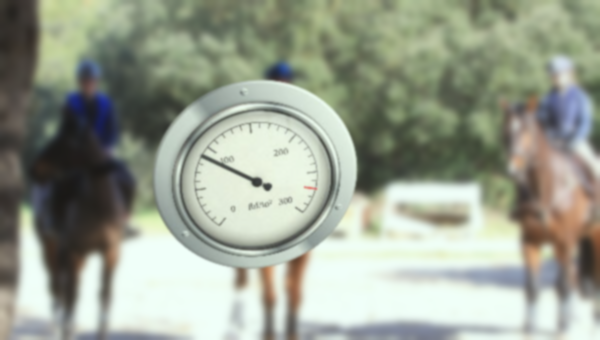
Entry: 90; psi
